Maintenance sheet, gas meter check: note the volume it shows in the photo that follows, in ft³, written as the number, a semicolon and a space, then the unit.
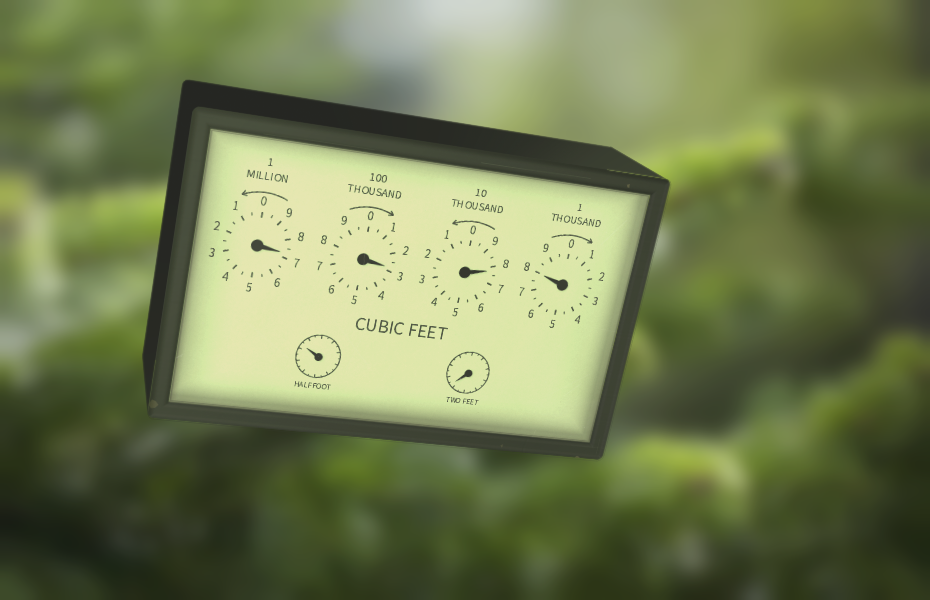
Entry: 727800; ft³
